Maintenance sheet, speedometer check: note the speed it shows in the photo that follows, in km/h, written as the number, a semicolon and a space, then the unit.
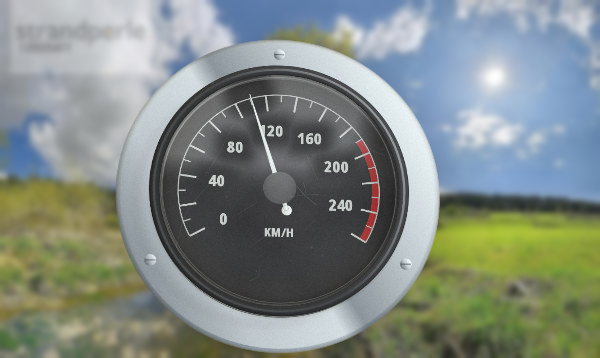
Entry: 110; km/h
